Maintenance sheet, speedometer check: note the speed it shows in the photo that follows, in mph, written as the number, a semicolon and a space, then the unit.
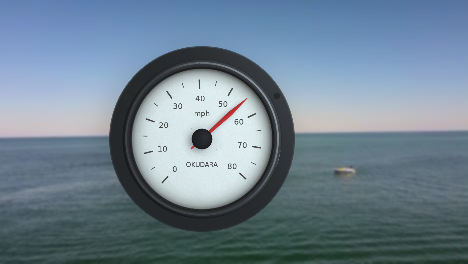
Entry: 55; mph
